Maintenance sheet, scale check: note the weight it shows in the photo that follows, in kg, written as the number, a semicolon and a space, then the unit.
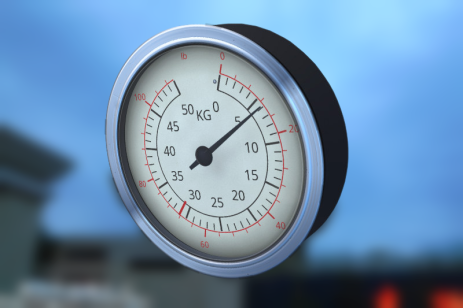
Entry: 6; kg
